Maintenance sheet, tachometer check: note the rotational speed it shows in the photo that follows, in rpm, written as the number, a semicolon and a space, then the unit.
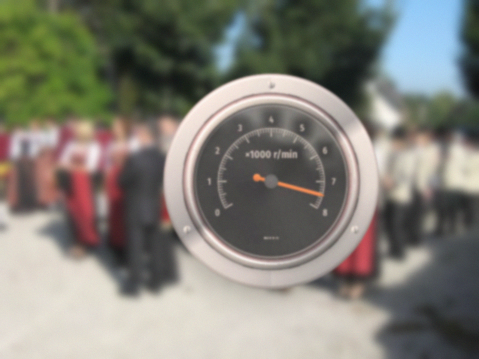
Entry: 7500; rpm
